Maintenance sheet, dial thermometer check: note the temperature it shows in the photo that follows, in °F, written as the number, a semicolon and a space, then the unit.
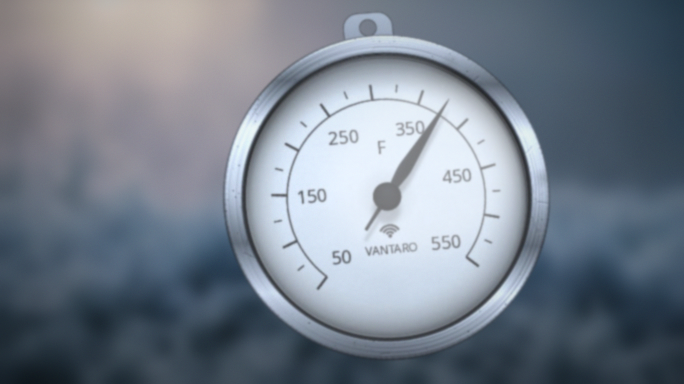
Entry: 375; °F
